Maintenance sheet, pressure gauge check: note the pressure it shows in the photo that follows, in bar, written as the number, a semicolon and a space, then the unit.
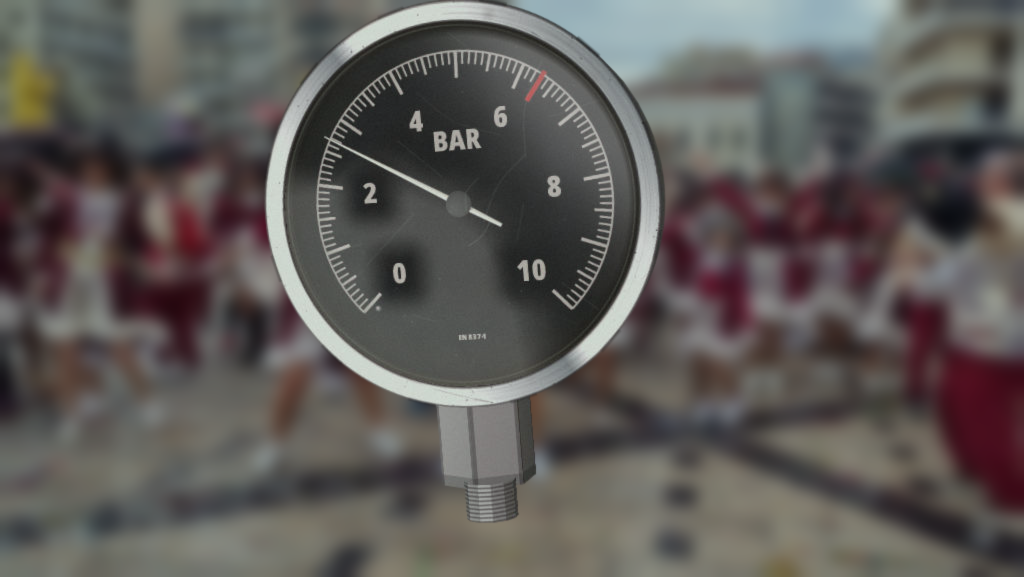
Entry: 2.7; bar
